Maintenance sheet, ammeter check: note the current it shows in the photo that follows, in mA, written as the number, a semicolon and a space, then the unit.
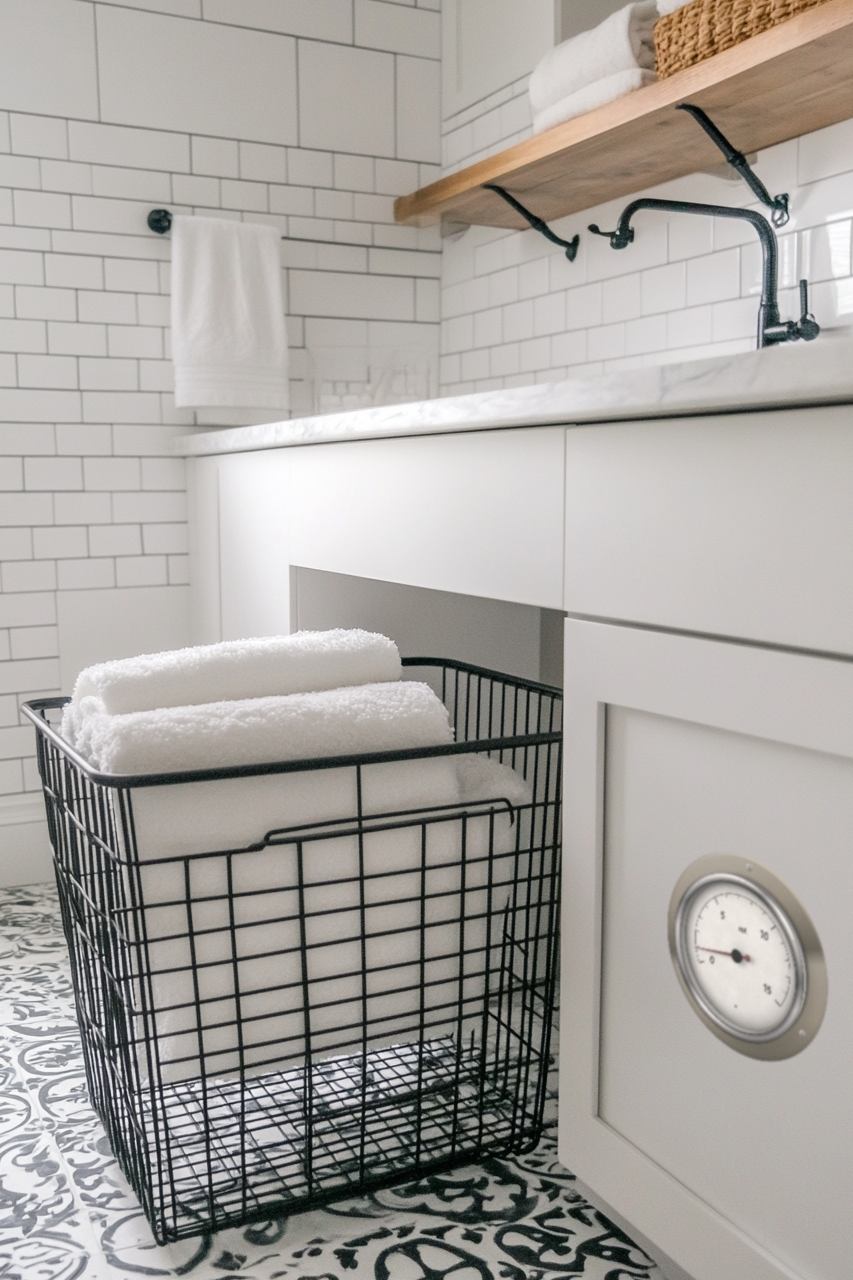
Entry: 1; mA
